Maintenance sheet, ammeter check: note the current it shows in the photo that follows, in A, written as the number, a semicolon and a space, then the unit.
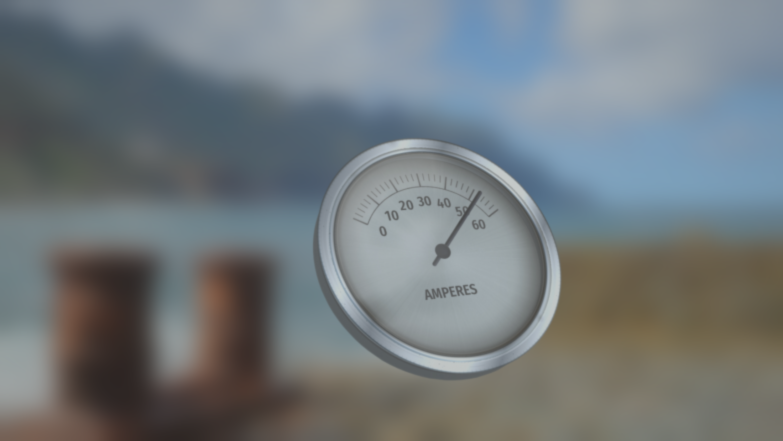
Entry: 52; A
